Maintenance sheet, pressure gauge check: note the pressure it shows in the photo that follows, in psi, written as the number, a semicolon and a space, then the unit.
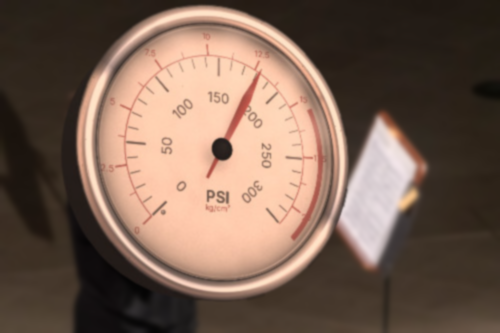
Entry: 180; psi
